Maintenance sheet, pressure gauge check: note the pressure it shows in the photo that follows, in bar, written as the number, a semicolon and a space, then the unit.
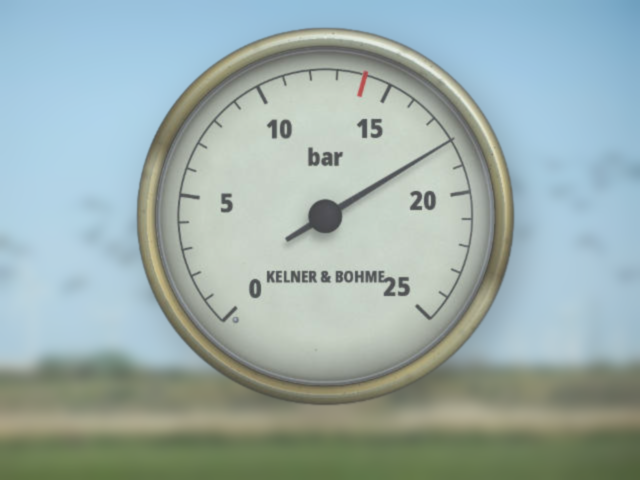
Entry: 18; bar
